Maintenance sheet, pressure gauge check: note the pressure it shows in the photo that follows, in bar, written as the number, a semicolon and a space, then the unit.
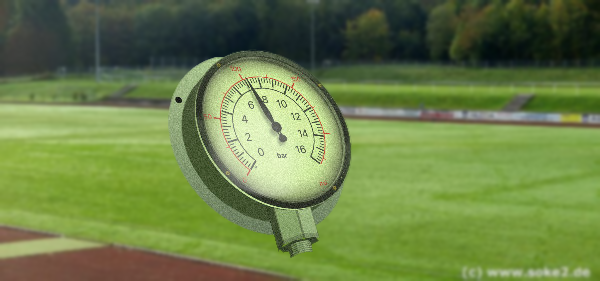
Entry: 7; bar
